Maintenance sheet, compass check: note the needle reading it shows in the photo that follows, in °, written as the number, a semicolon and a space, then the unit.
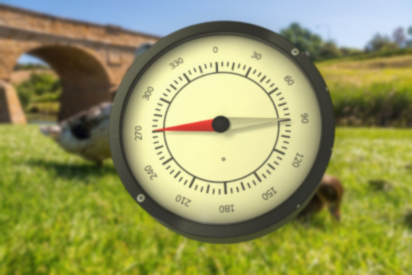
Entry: 270; °
